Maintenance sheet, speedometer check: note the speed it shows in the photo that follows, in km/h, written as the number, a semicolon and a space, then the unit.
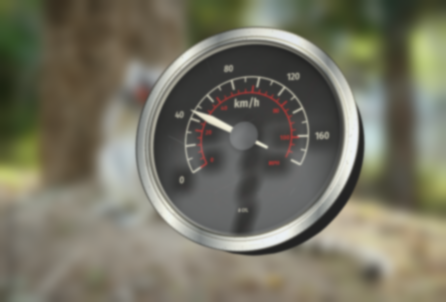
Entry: 45; km/h
